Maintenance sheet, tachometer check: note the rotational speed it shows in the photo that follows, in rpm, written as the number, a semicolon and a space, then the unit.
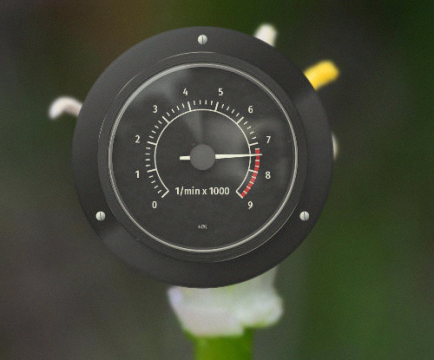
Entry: 7400; rpm
